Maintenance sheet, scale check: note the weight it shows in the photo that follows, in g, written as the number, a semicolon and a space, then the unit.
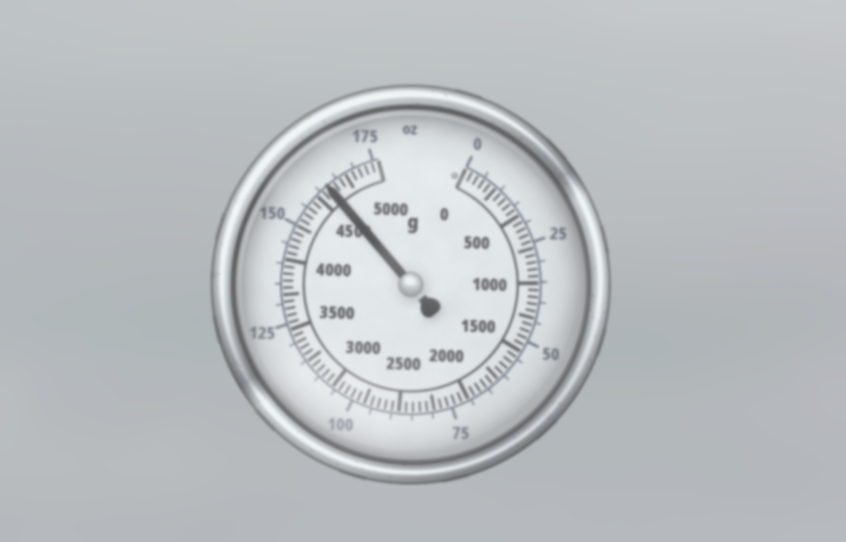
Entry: 4600; g
